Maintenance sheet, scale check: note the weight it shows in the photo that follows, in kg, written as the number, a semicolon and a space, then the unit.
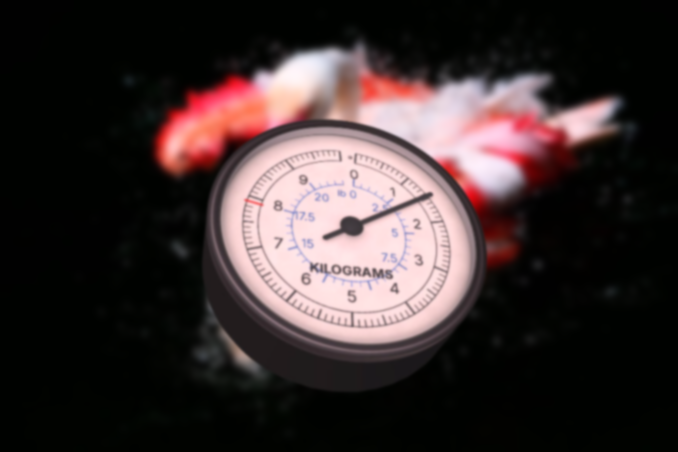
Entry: 1.5; kg
